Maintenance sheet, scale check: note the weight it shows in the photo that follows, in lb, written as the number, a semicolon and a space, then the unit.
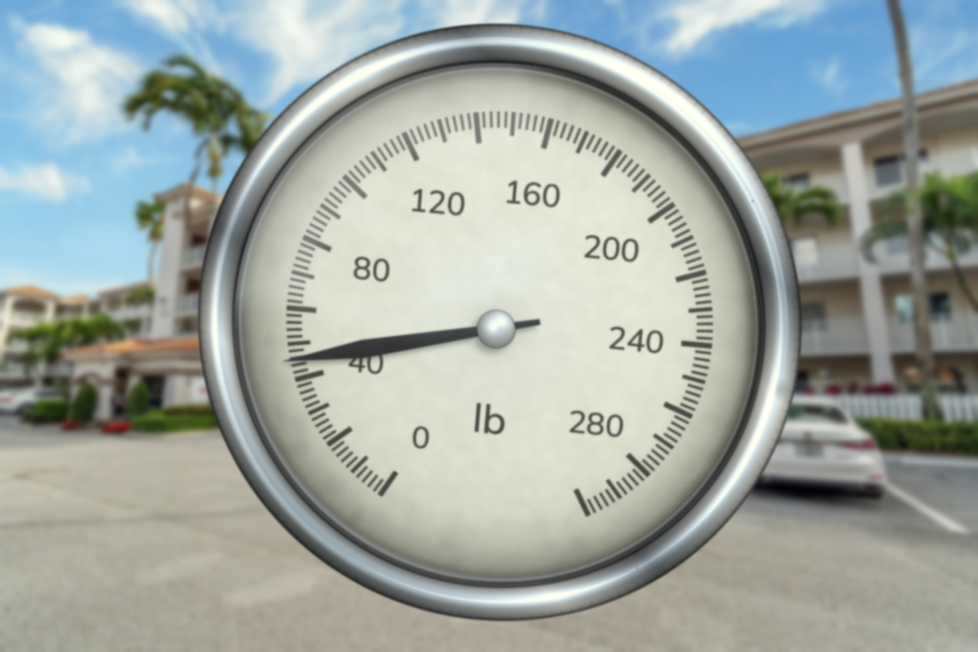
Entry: 46; lb
